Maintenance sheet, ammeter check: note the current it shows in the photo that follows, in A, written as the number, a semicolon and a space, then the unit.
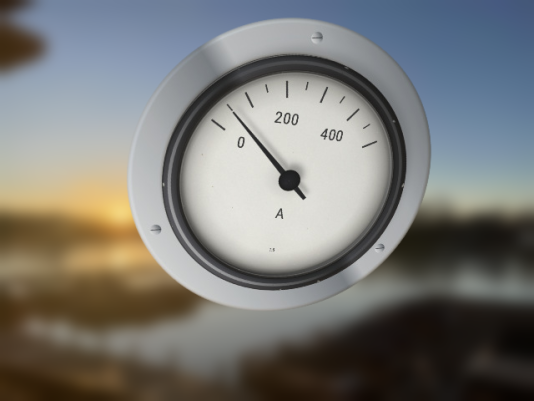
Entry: 50; A
